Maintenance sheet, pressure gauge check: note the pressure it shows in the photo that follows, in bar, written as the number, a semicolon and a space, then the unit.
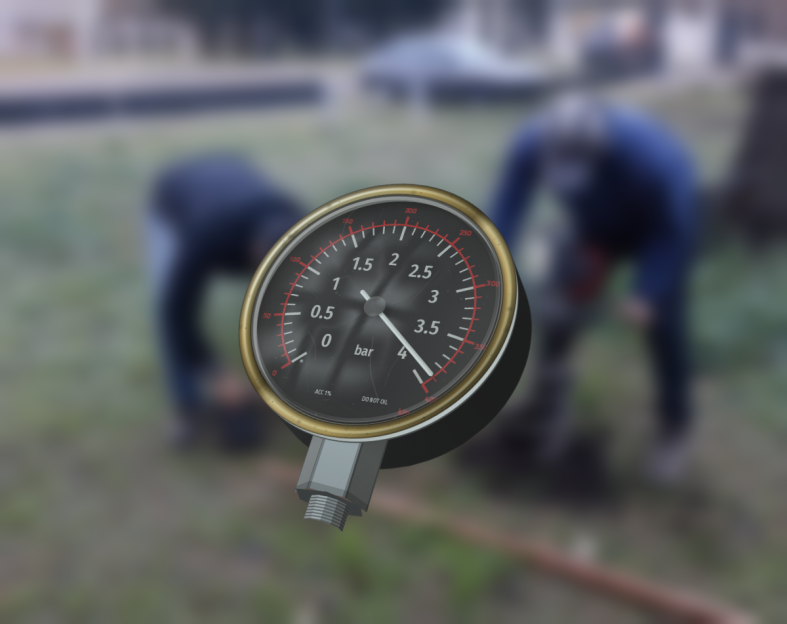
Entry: 3.9; bar
